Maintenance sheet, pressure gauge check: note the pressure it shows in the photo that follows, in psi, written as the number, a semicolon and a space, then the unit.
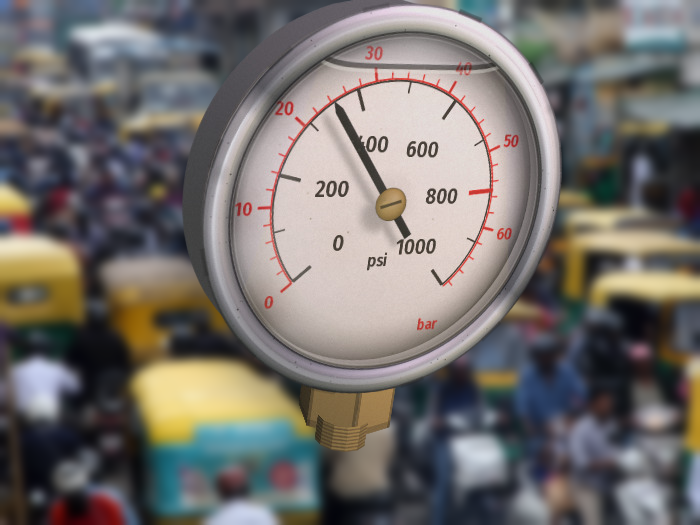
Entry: 350; psi
